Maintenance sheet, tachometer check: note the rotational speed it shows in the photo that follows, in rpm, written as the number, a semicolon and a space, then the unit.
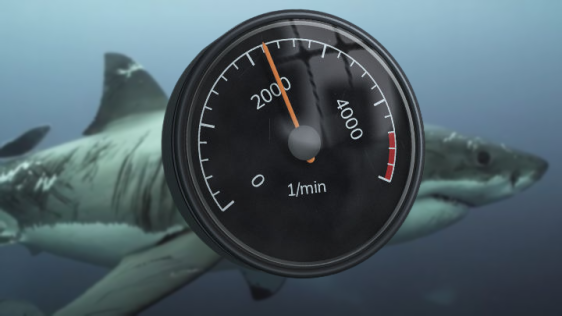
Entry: 2200; rpm
